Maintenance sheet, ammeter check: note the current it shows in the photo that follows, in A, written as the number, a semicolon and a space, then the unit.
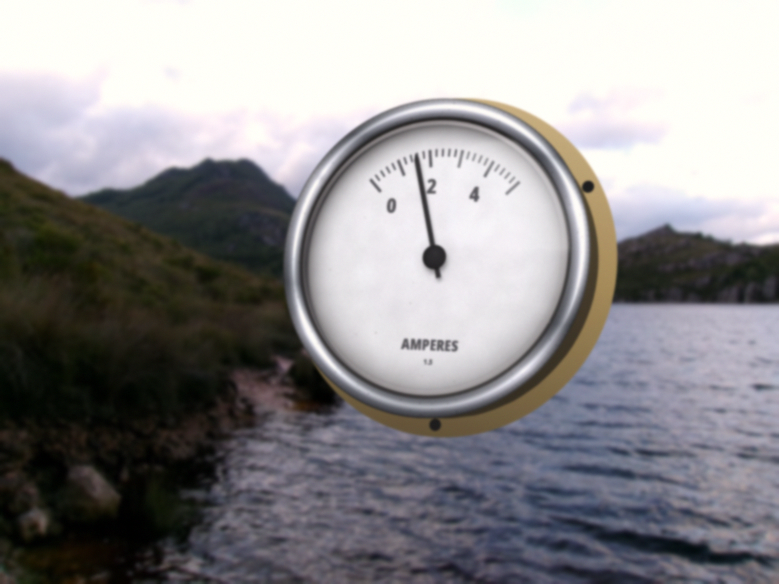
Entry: 1.6; A
